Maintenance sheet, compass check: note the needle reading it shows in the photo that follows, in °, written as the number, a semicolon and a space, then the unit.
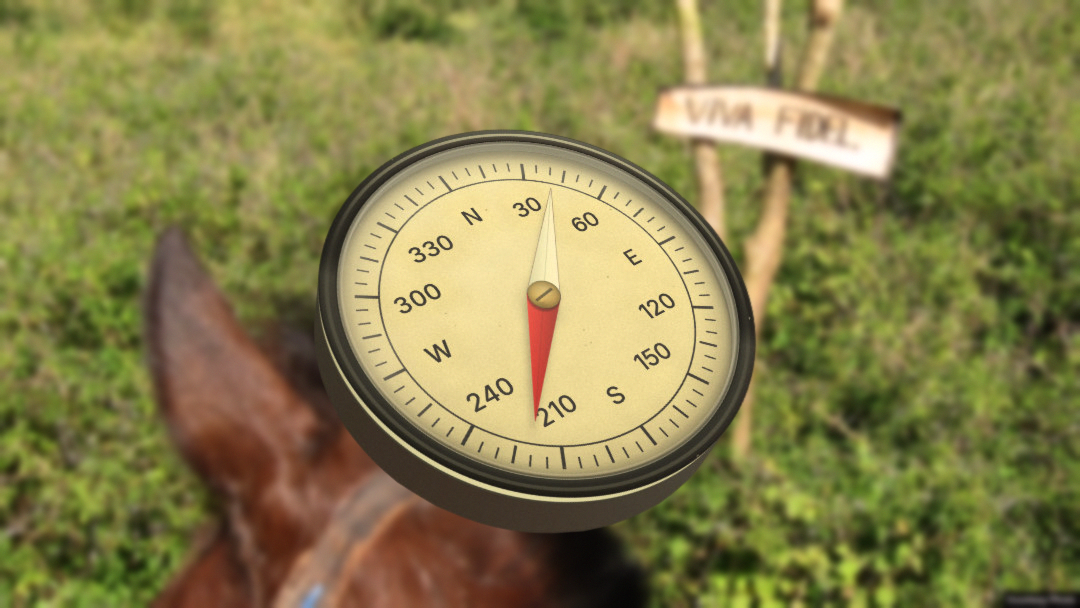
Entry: 220; °
